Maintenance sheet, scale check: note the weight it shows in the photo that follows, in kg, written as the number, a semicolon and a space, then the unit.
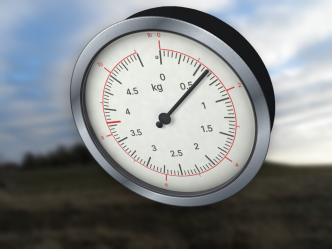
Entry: 0.6; kg
